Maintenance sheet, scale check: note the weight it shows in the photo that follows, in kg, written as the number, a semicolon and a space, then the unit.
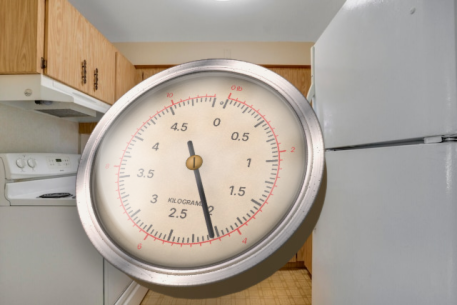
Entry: 2.05; kg
